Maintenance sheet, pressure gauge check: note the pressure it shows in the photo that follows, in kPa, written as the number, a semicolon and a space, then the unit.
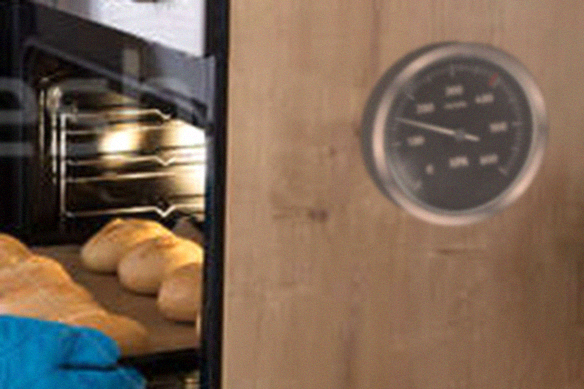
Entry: 150; kPa
